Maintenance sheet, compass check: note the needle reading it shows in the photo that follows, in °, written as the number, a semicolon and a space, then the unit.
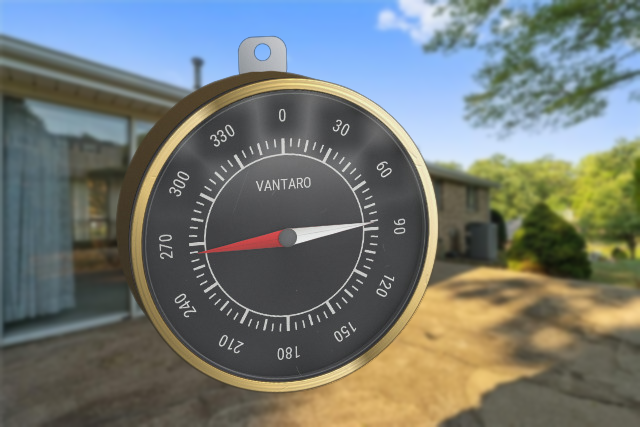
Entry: 265; °
